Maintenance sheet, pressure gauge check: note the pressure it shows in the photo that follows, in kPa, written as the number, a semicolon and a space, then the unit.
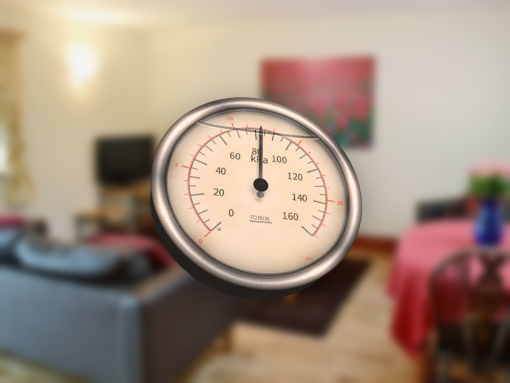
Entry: 82.5; kPa
